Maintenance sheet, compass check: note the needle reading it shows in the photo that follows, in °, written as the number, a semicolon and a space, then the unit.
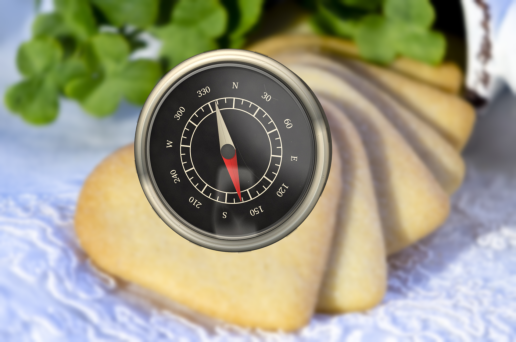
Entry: 160; °
